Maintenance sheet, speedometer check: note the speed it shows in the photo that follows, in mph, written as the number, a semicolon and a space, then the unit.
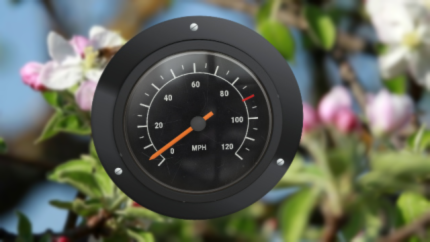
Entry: 5; mph
